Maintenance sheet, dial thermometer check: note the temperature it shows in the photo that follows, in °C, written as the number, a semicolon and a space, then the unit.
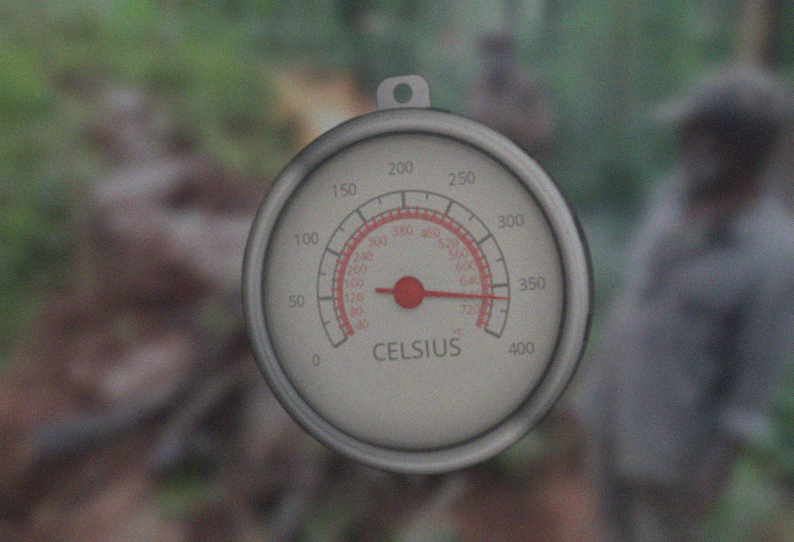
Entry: 362.5; °C
